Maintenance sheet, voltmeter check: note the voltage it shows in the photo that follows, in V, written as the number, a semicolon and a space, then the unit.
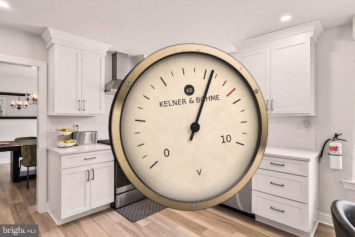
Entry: 6.25; V
